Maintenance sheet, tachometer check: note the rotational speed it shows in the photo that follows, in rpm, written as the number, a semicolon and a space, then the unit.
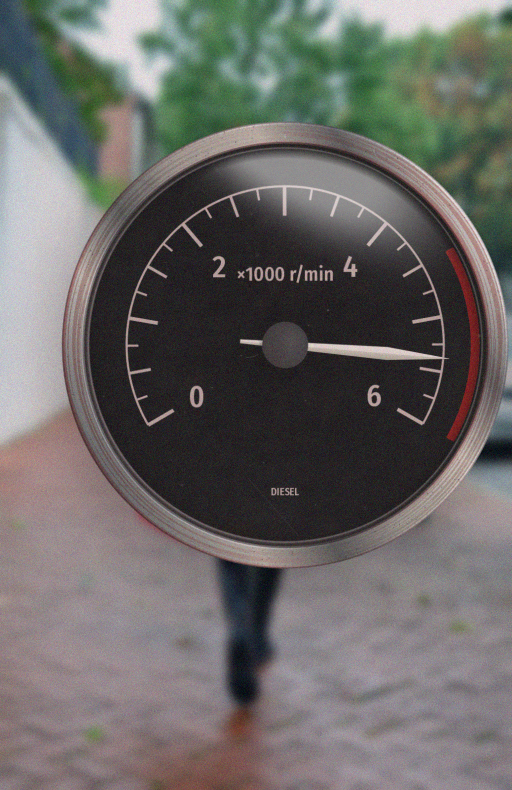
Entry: 5375; rpm
